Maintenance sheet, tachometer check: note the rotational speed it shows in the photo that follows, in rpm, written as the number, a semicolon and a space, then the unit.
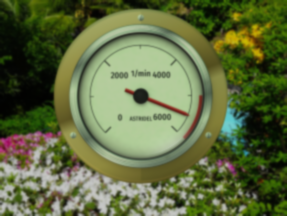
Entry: 5500; rpm
